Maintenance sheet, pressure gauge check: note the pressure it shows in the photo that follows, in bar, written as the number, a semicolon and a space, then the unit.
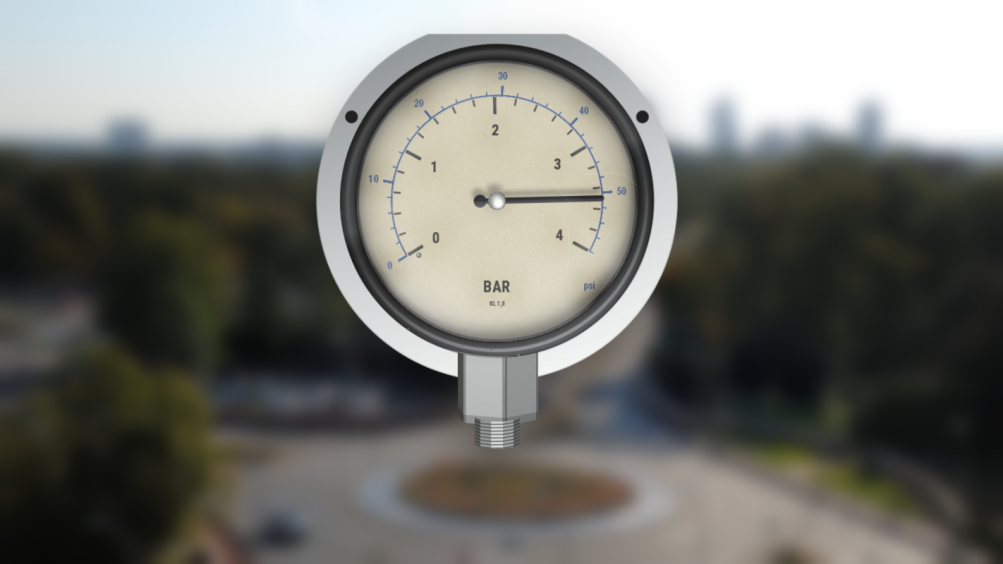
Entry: 3.5; bar
